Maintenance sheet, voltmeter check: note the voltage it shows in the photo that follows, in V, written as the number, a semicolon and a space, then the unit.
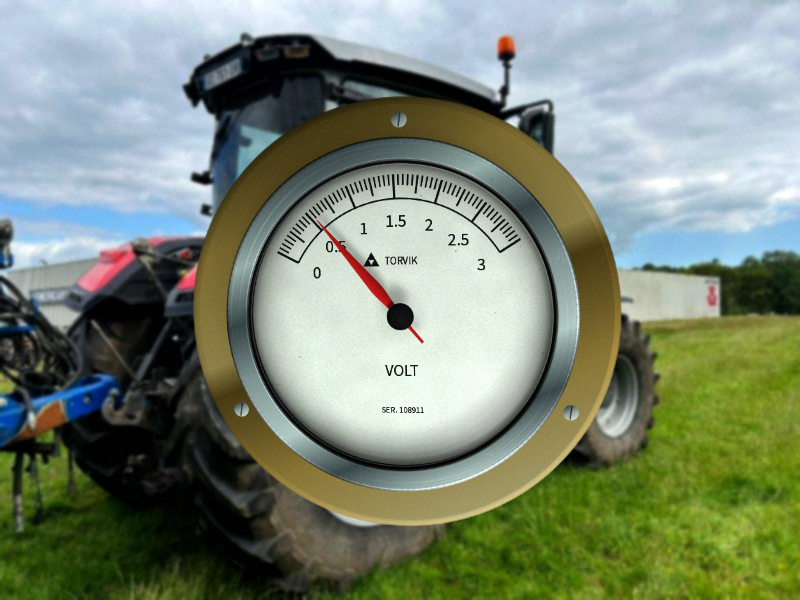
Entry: 0.55; V
